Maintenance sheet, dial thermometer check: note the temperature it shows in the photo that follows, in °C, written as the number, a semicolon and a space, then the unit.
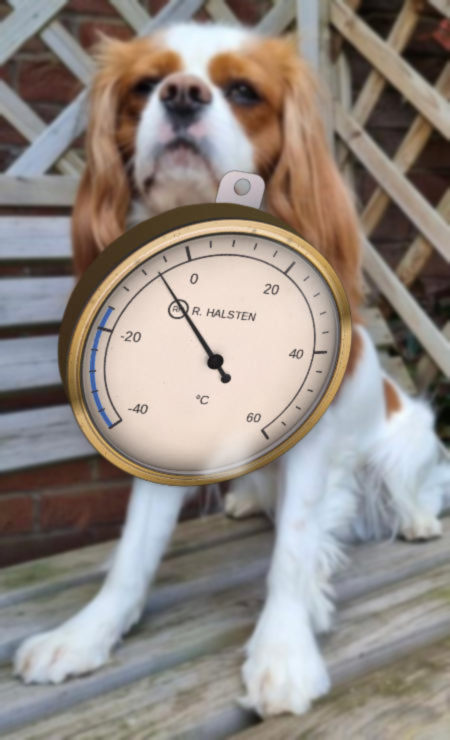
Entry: -6; °C
